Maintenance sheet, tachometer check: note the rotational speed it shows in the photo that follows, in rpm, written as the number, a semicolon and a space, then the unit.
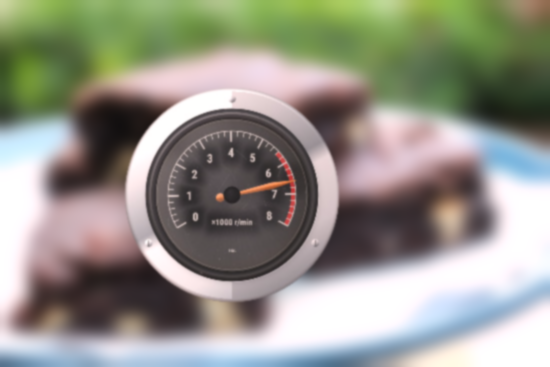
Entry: 6600; rpm
